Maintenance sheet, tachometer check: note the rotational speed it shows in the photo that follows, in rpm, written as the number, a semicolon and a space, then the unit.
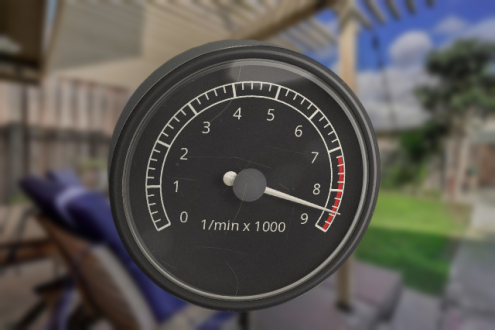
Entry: 8500; rpm
